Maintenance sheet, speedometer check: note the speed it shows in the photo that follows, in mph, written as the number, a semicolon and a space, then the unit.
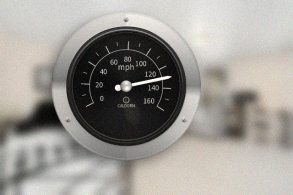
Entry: 130; mph
